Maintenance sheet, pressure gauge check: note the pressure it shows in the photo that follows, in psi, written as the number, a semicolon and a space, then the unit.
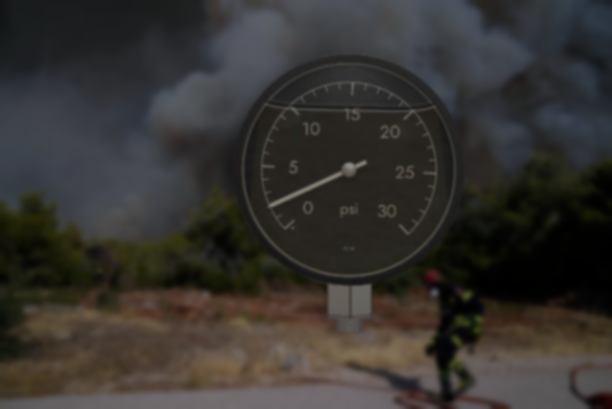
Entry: 2; psi
